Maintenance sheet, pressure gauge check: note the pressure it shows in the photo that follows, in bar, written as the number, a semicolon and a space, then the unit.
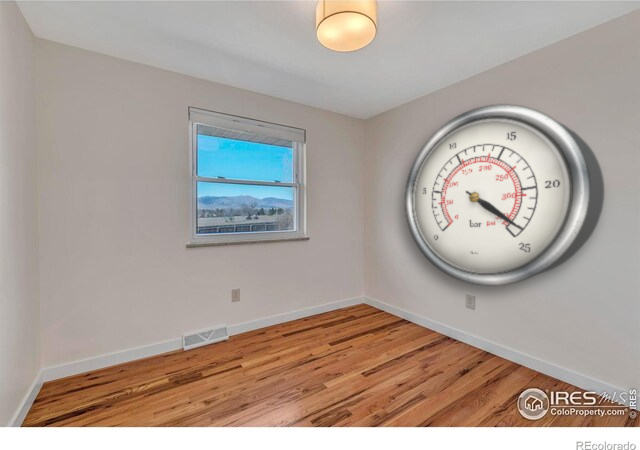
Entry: 24; bar
